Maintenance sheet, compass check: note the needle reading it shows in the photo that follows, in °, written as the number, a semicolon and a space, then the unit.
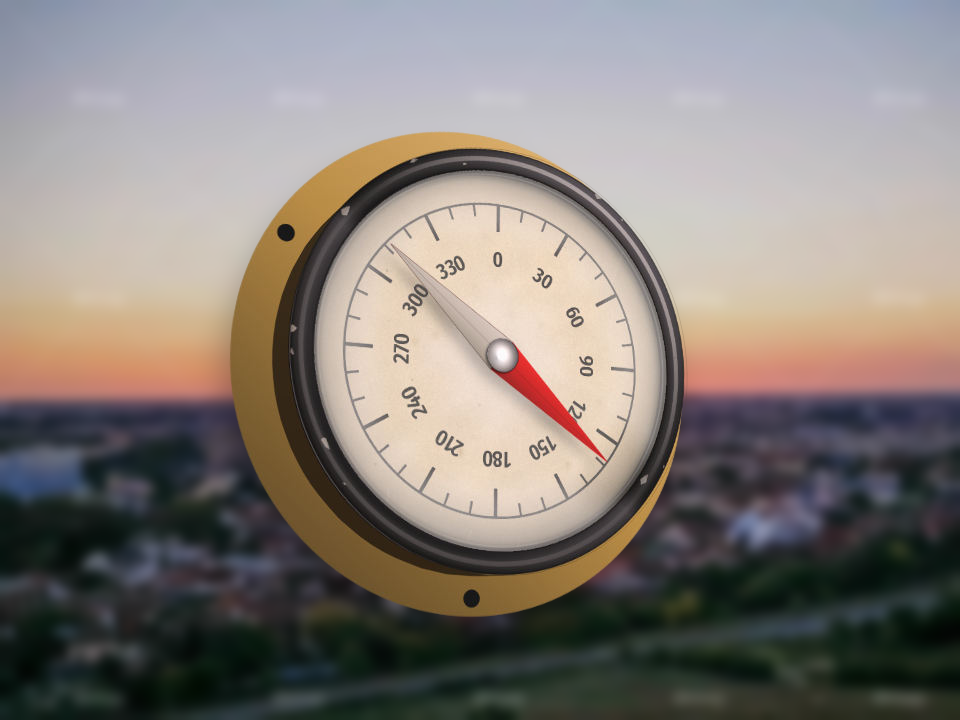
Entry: 130; °
